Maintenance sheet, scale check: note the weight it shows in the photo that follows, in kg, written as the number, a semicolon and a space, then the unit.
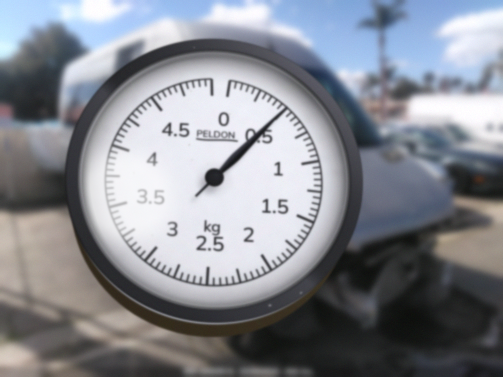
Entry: 0.5; kg
